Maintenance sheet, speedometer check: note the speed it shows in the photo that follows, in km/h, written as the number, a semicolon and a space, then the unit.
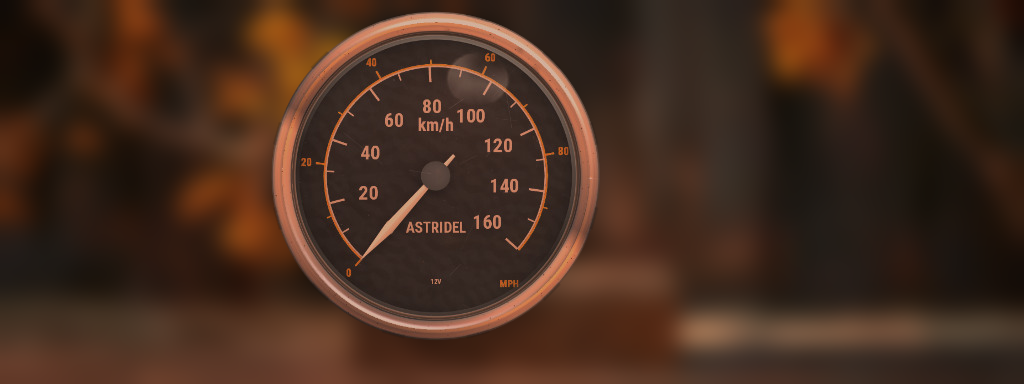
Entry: 0; km/h
